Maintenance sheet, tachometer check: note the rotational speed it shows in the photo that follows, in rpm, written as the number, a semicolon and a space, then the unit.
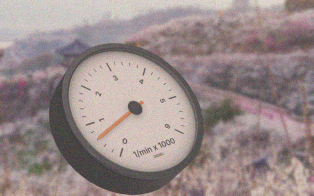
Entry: 600; rpm
